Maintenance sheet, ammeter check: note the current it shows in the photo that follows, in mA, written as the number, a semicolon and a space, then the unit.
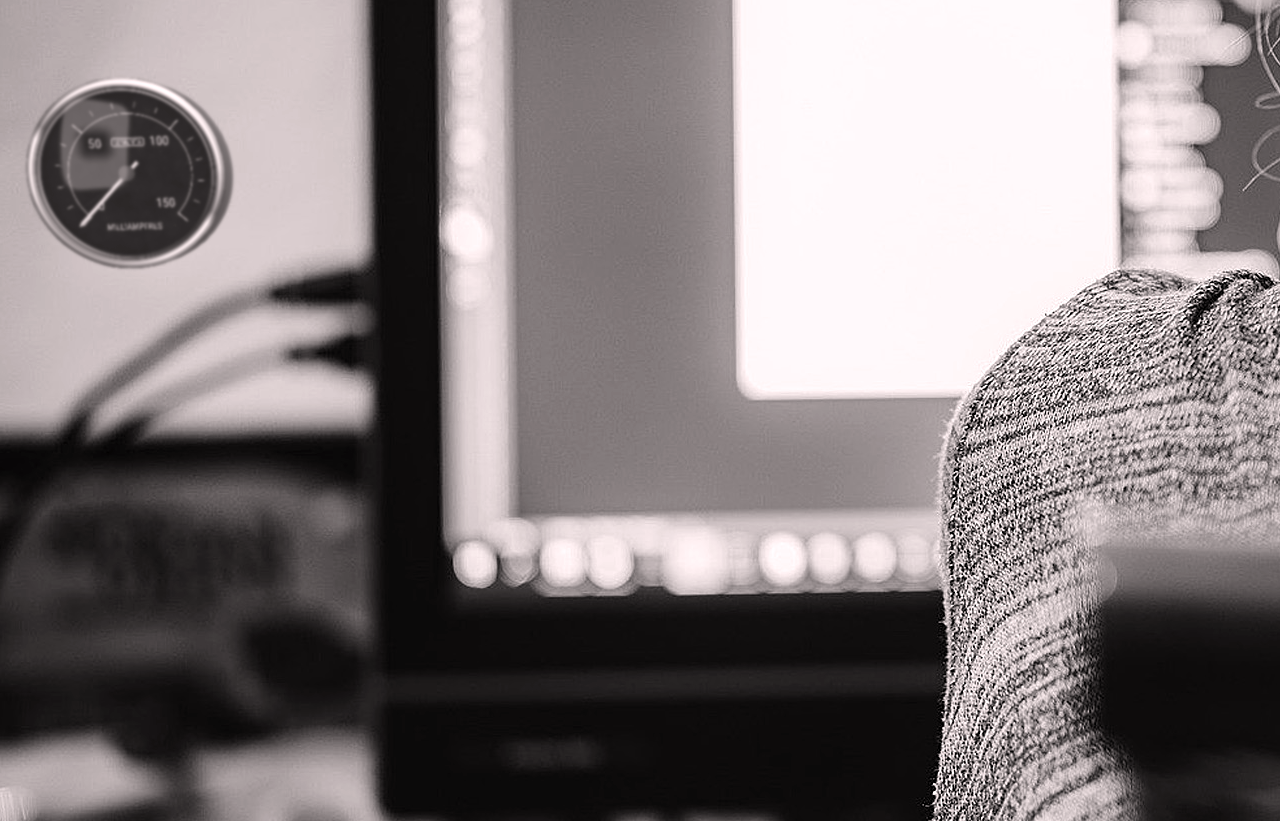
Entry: 0; mA
